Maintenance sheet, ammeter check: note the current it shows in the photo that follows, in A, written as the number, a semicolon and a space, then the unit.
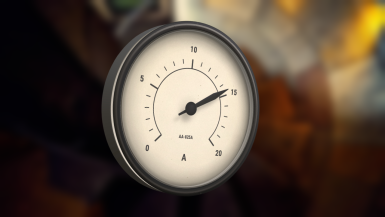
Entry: 14.5; A
